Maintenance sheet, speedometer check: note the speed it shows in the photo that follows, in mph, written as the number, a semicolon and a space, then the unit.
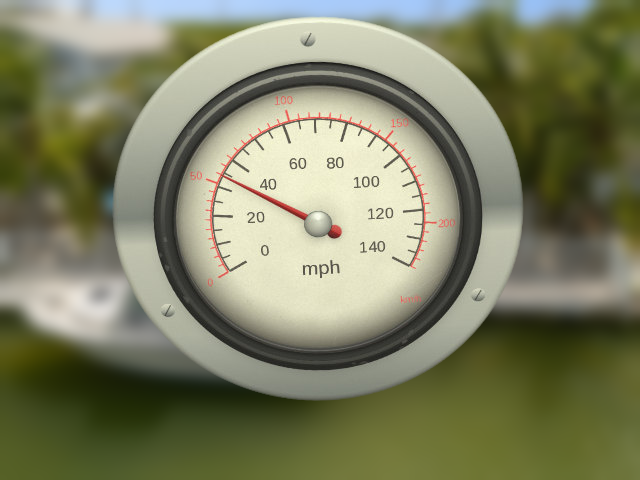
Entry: 35; mph
